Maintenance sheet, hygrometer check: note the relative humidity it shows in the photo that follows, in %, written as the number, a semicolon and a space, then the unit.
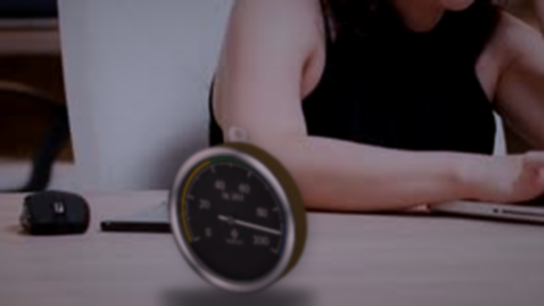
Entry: 90; %
